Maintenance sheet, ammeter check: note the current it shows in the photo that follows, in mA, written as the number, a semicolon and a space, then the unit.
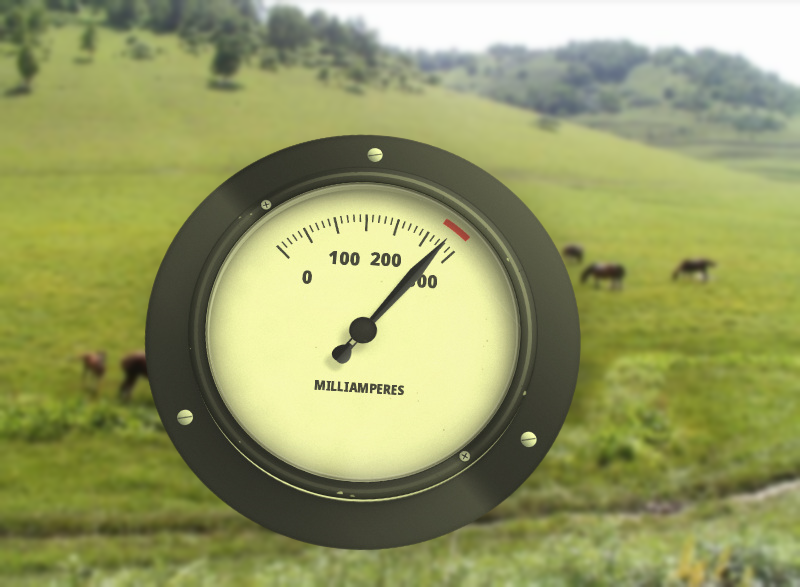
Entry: 280; mA
